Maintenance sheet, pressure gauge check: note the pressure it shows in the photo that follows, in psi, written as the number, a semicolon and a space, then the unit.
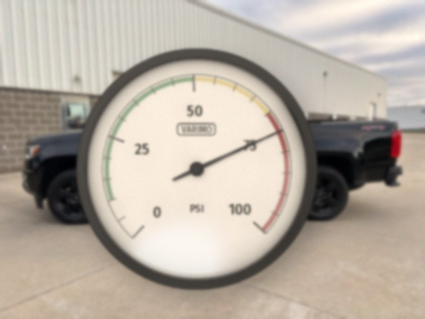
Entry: 75; psi
